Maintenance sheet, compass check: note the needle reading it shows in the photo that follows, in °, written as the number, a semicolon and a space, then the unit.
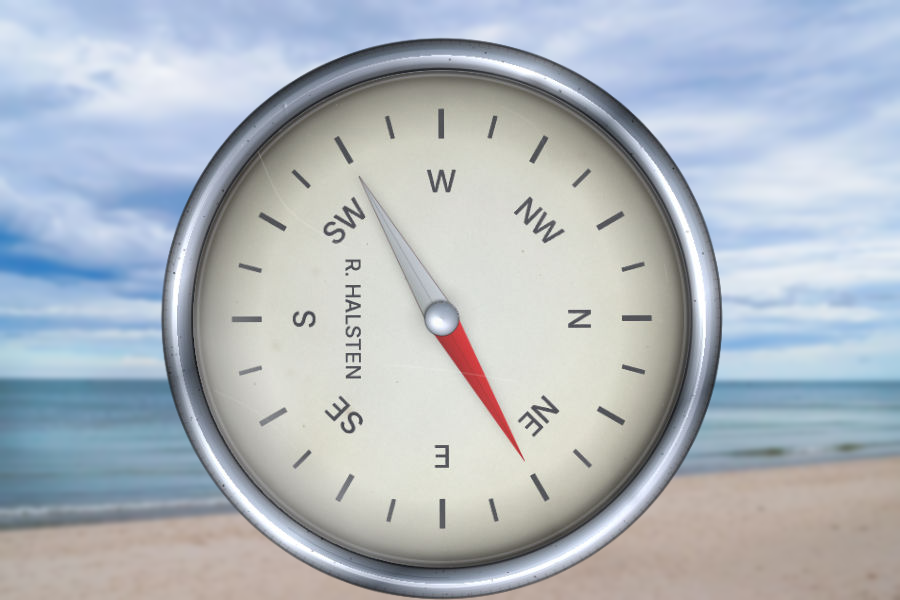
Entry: 60; °
